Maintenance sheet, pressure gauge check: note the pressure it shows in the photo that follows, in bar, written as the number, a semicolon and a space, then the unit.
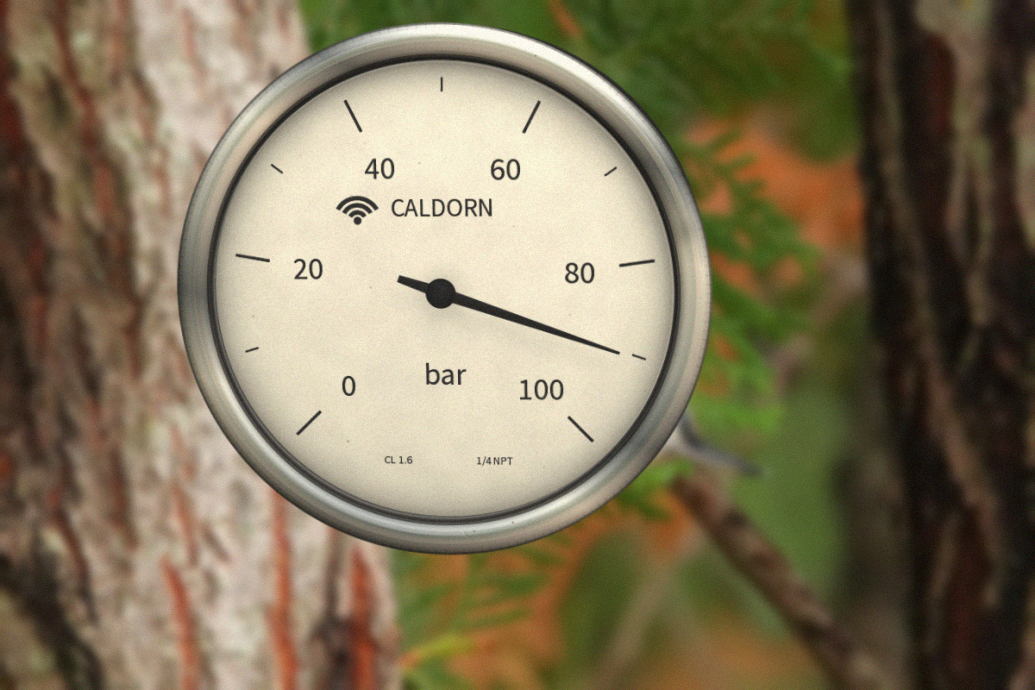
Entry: 90; bar
